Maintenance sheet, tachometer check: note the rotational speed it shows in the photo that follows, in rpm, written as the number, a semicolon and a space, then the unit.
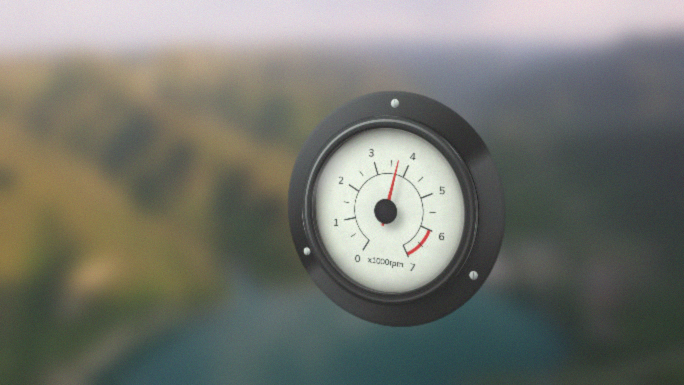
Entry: 3750; rpm
